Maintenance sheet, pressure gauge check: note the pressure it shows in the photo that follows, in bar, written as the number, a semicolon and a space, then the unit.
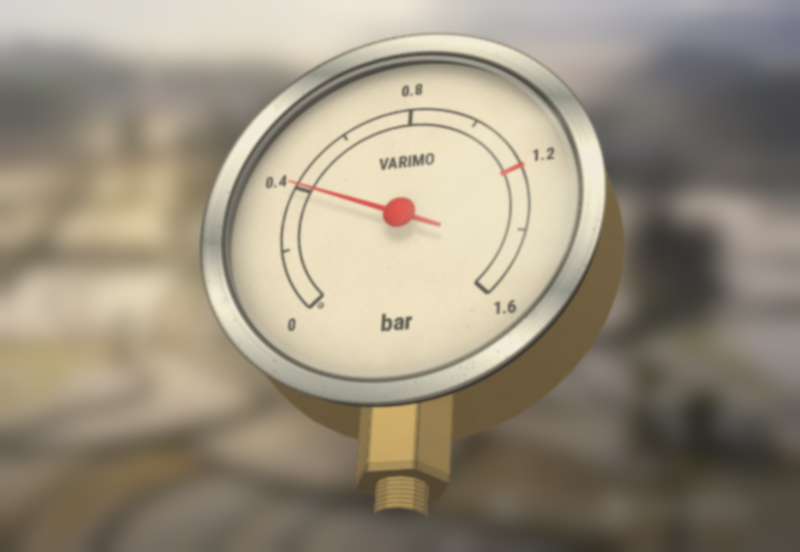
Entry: 0.4; bar
